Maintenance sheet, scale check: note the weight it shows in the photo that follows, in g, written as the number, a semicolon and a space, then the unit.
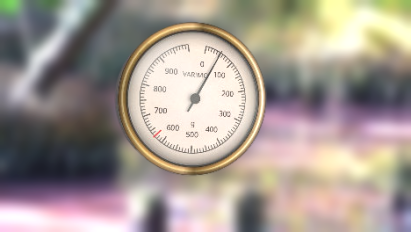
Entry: 50; g
